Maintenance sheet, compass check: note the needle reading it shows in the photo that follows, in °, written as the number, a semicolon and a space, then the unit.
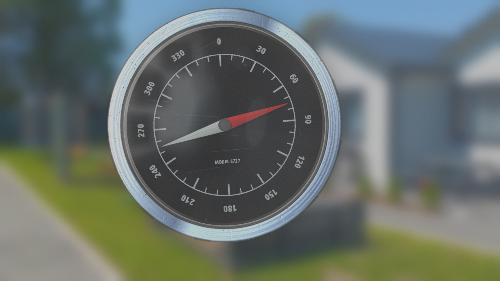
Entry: 75; °
